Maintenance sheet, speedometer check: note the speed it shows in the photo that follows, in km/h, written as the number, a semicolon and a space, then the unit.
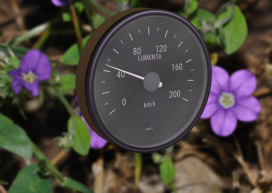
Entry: 45; km/h
